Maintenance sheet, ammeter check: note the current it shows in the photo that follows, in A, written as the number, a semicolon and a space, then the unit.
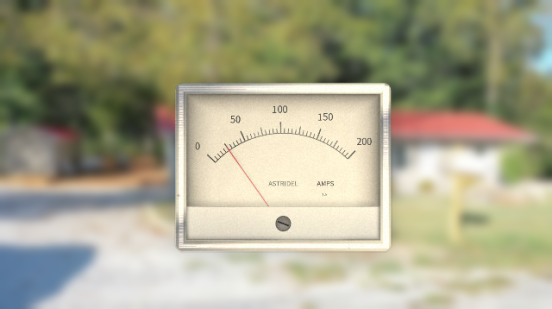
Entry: 25; A
